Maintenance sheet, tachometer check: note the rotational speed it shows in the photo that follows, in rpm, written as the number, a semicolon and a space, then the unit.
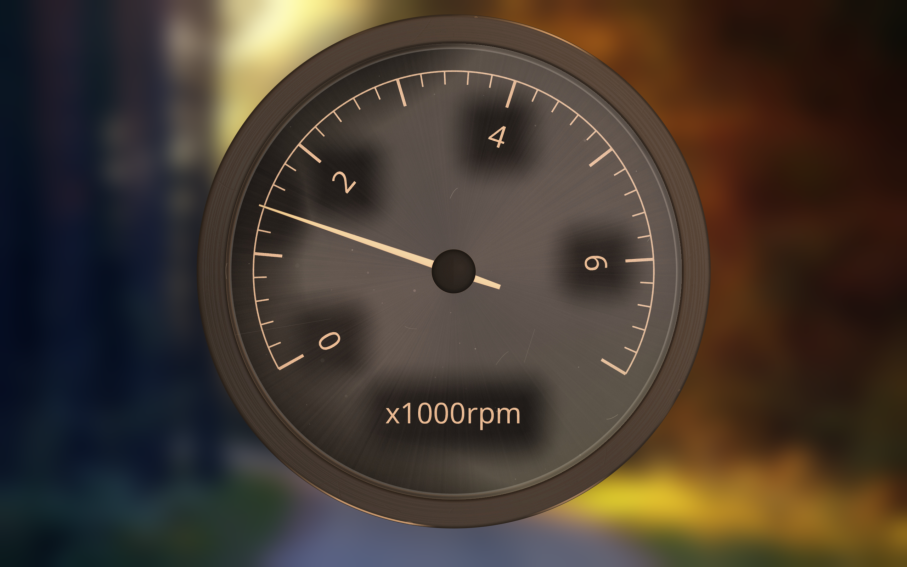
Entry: 1400; rpm
